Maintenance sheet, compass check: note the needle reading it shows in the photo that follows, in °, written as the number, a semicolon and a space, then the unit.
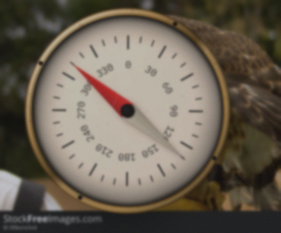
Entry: 310; °
